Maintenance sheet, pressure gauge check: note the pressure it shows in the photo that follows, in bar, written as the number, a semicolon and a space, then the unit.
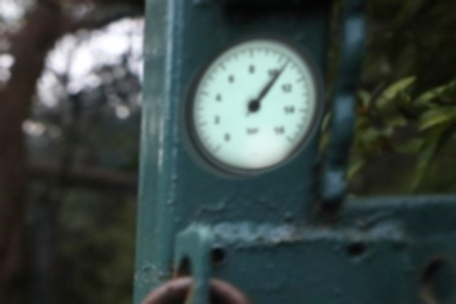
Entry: 10.5; bar
